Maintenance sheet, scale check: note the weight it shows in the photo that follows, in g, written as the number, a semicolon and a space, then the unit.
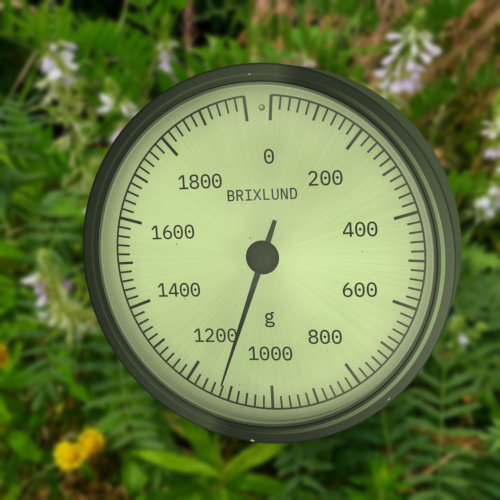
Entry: 1120; g
